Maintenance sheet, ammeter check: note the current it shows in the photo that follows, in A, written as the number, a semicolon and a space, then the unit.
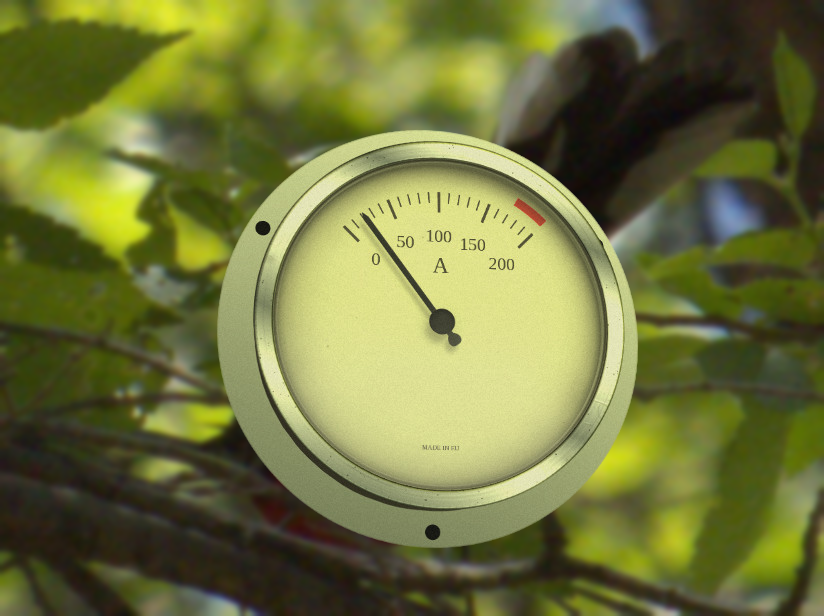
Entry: 20; A
